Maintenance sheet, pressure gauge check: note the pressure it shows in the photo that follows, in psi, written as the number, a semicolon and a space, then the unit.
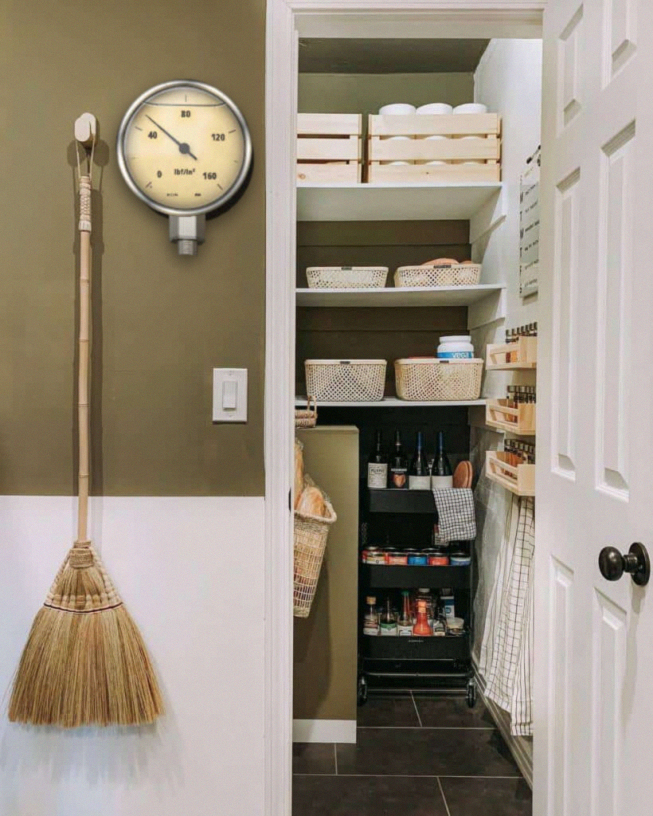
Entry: 50; psi
